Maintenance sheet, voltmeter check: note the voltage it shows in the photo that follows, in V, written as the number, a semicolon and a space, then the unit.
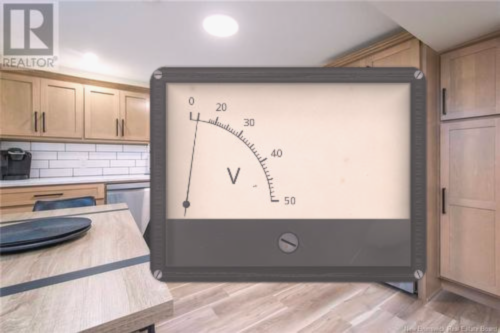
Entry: 10; V
